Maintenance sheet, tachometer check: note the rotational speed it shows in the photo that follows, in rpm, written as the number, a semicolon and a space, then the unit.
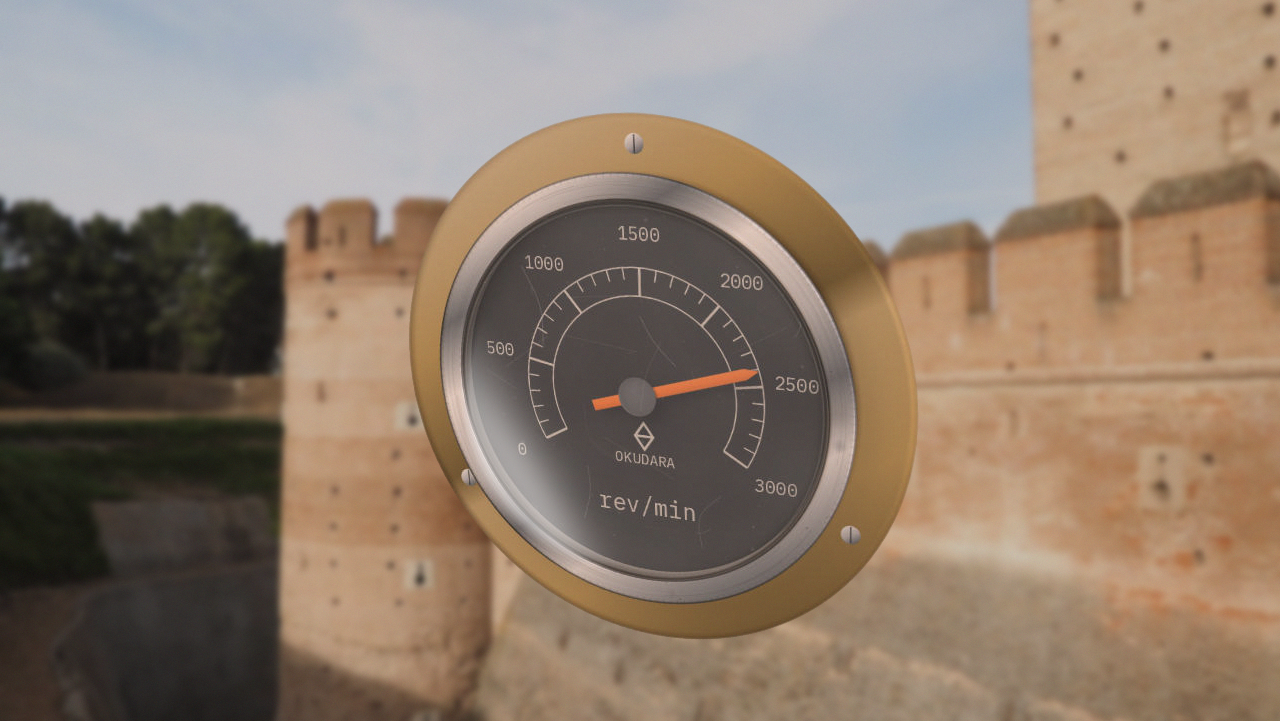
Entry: 2400; rpm
